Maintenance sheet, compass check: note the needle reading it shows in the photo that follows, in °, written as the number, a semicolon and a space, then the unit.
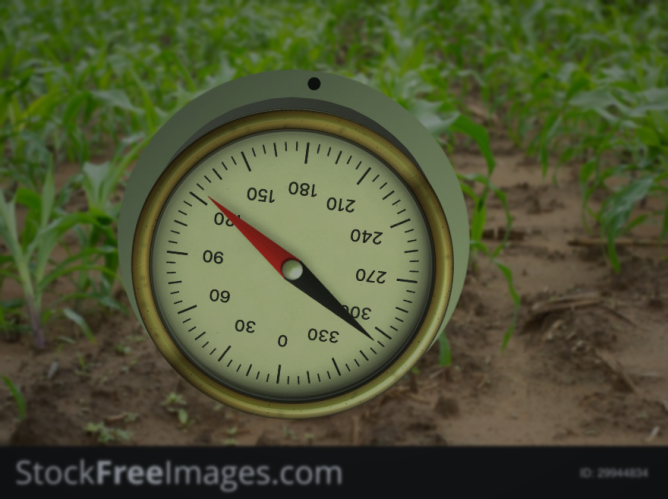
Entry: 125; °
